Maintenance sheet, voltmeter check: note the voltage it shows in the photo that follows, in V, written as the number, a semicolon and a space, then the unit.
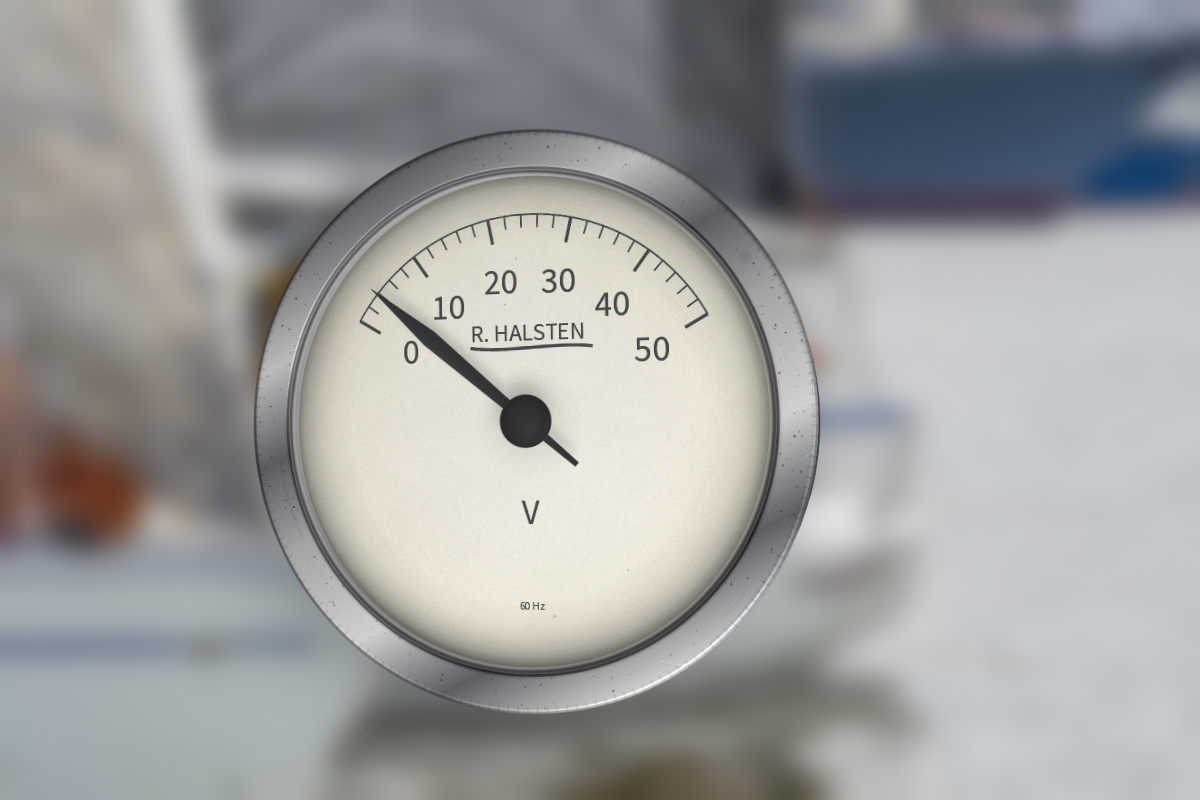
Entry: 4; V
